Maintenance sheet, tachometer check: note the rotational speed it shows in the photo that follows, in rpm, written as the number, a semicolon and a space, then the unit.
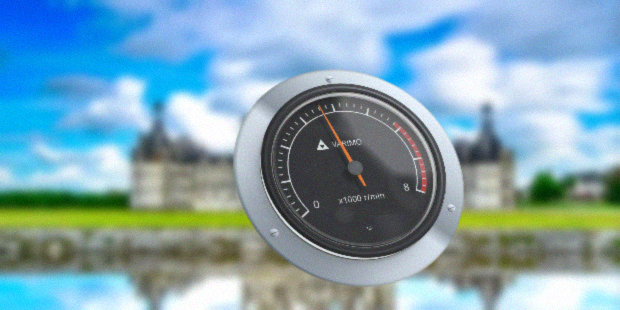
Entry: 3600; rpm
